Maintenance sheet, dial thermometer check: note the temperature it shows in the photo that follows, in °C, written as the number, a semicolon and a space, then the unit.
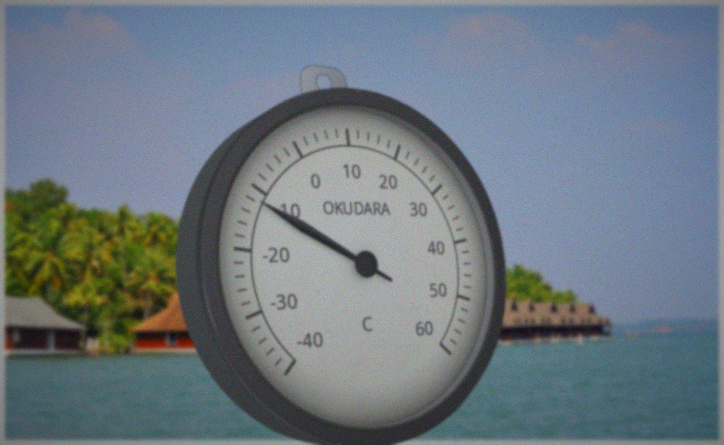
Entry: -12; °C
